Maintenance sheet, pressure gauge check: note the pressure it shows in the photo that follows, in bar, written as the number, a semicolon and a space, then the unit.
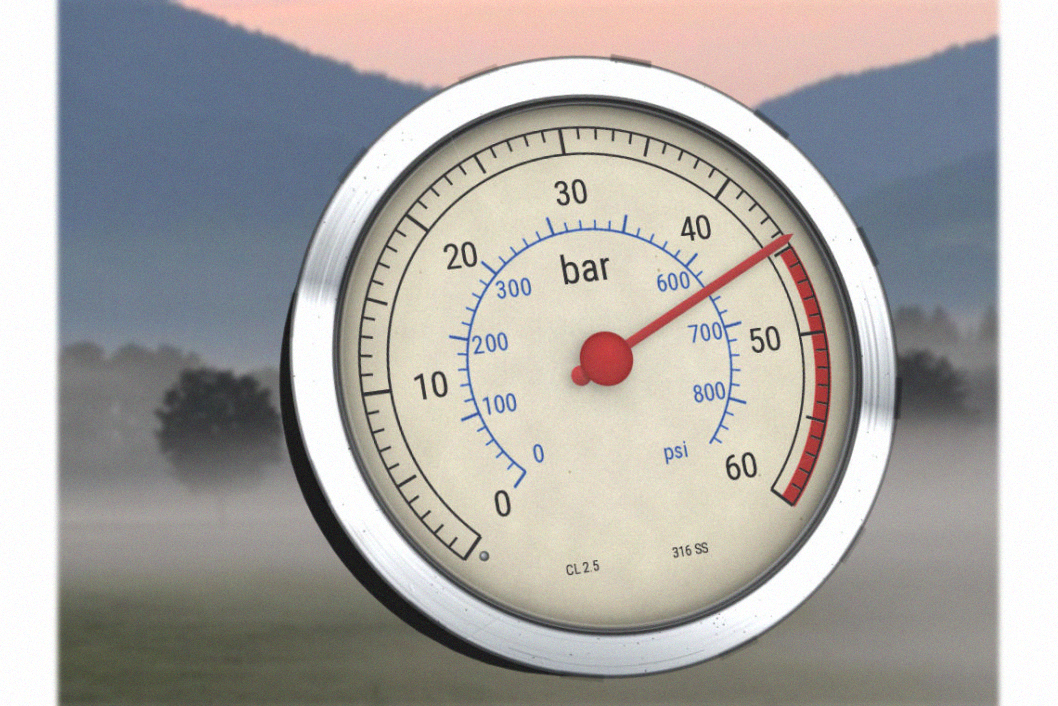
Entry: 44.5; bar
